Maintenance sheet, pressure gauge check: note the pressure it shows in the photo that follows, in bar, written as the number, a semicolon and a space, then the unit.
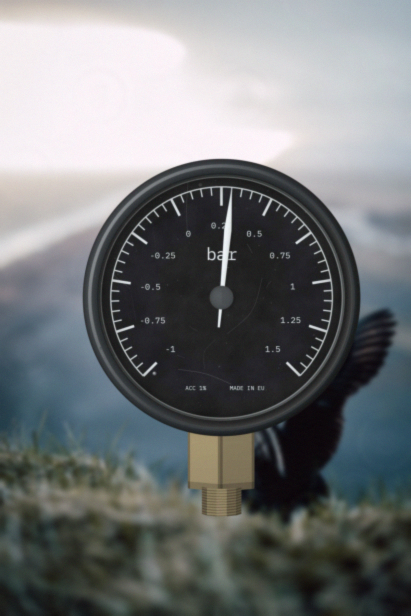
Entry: 0.3; bar
